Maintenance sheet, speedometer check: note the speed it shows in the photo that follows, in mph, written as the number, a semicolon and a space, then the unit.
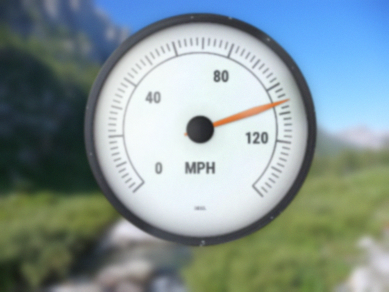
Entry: 106; mph
